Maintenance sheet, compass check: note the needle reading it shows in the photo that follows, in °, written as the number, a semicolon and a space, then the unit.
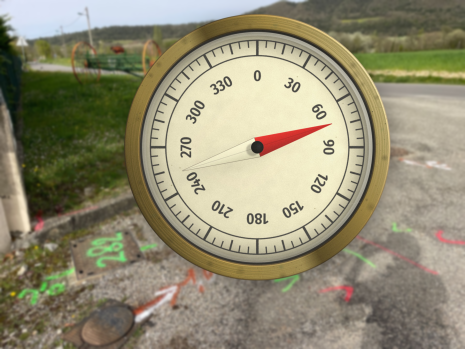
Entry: 72.5; °
